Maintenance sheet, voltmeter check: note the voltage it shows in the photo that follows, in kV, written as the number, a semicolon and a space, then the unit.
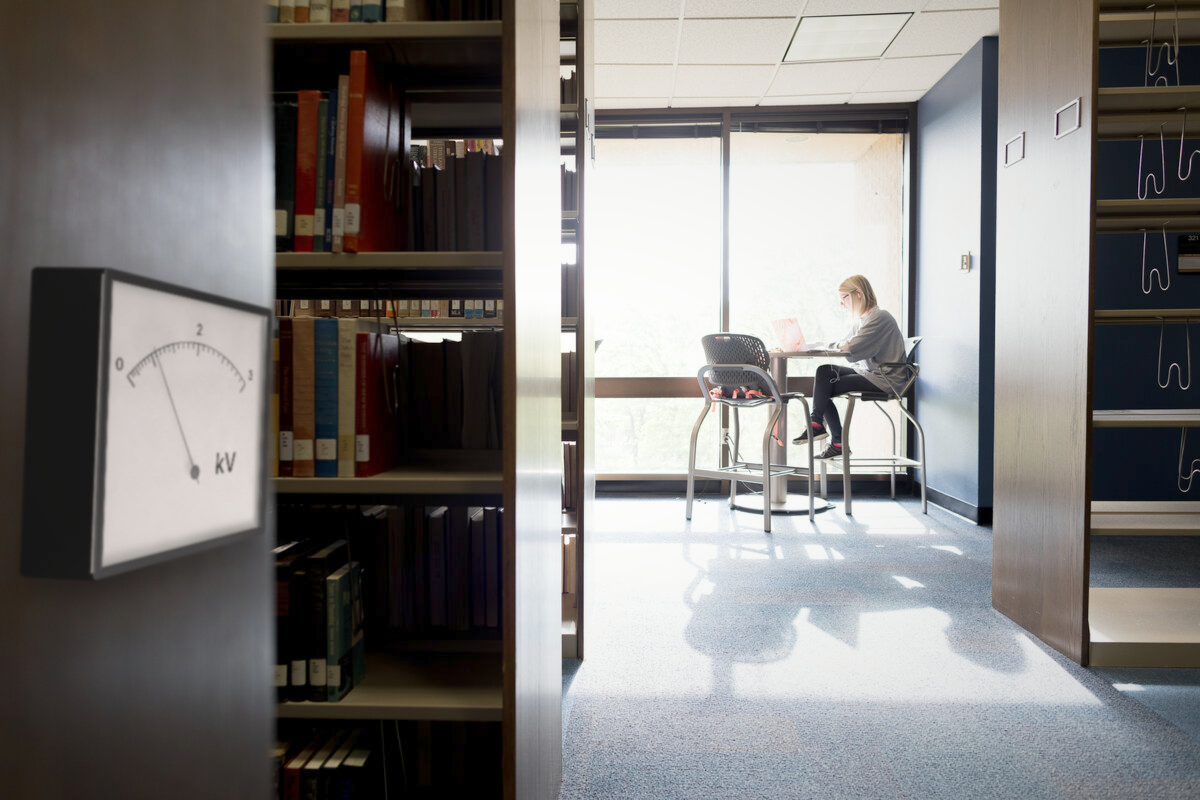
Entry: 1; kV
